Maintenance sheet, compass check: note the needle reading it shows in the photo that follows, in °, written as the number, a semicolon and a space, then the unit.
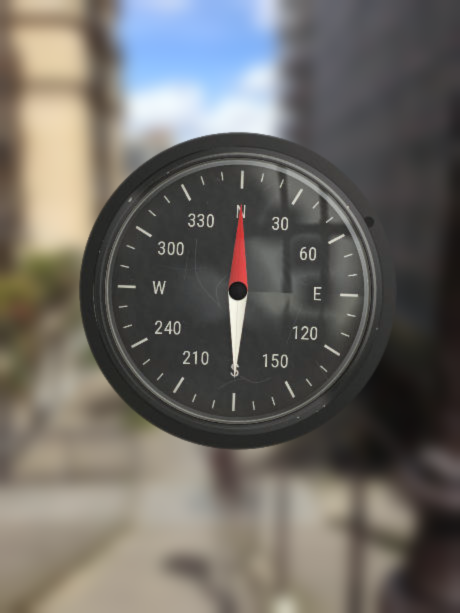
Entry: 0; °
